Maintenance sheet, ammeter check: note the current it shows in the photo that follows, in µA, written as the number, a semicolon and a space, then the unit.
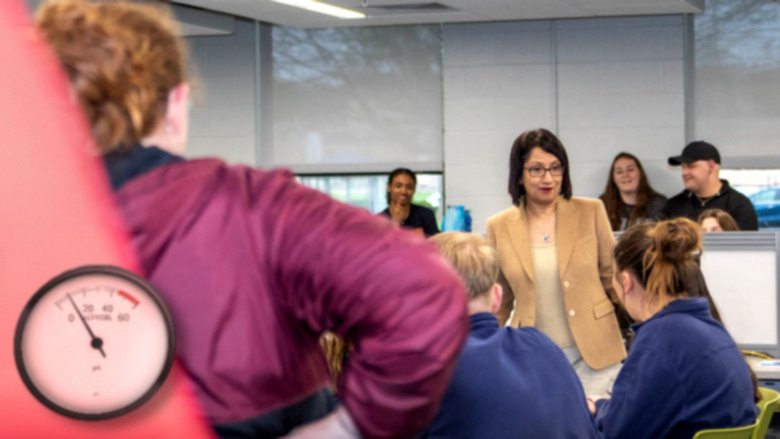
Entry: 10; µA
